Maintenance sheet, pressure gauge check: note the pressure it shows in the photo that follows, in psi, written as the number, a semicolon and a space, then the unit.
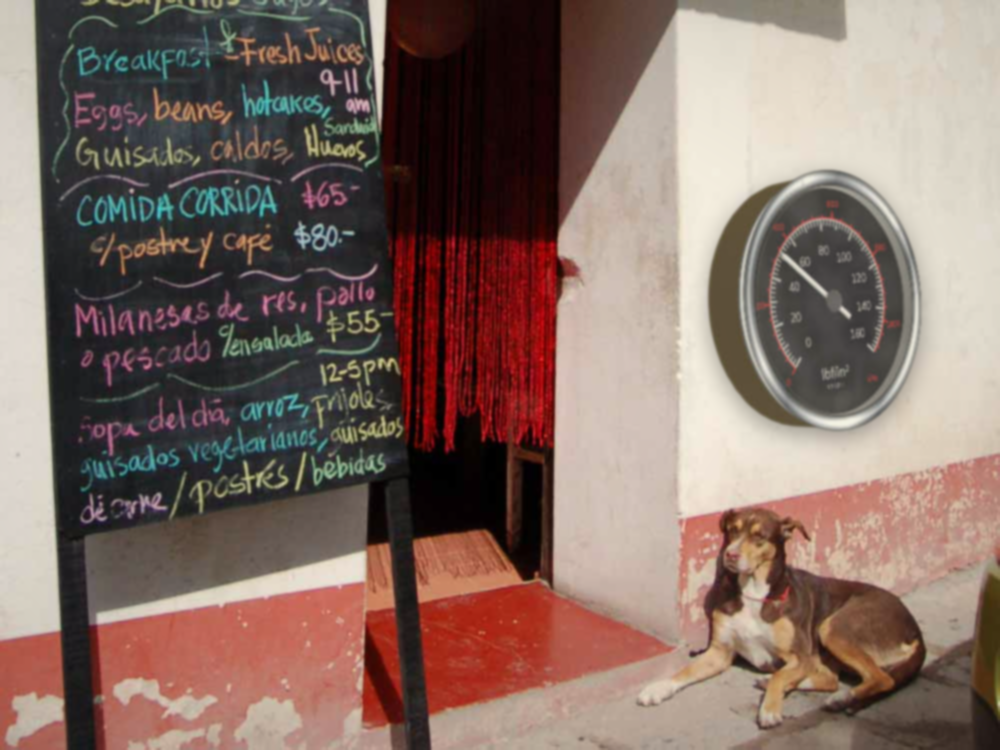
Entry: 50; psi
